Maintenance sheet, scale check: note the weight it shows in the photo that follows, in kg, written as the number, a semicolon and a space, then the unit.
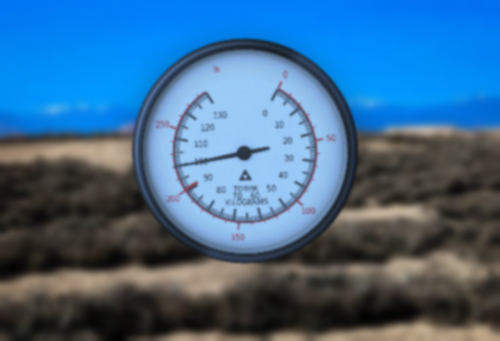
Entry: 100; kg
